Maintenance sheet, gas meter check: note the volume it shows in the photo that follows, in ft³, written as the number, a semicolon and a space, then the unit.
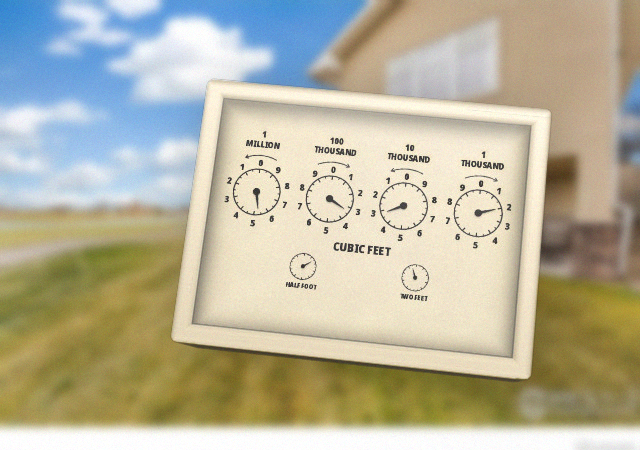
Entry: 533200; ft³
